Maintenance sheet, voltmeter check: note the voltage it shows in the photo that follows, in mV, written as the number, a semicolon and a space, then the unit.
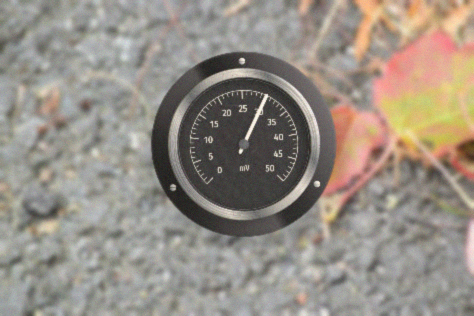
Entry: 30; mV
